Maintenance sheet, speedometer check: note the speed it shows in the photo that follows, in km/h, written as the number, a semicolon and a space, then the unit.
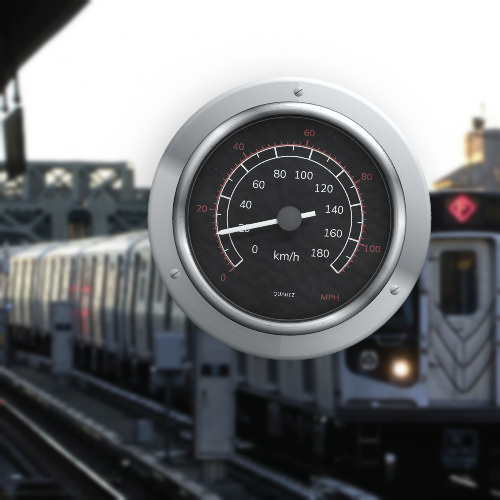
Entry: 20; km/h
